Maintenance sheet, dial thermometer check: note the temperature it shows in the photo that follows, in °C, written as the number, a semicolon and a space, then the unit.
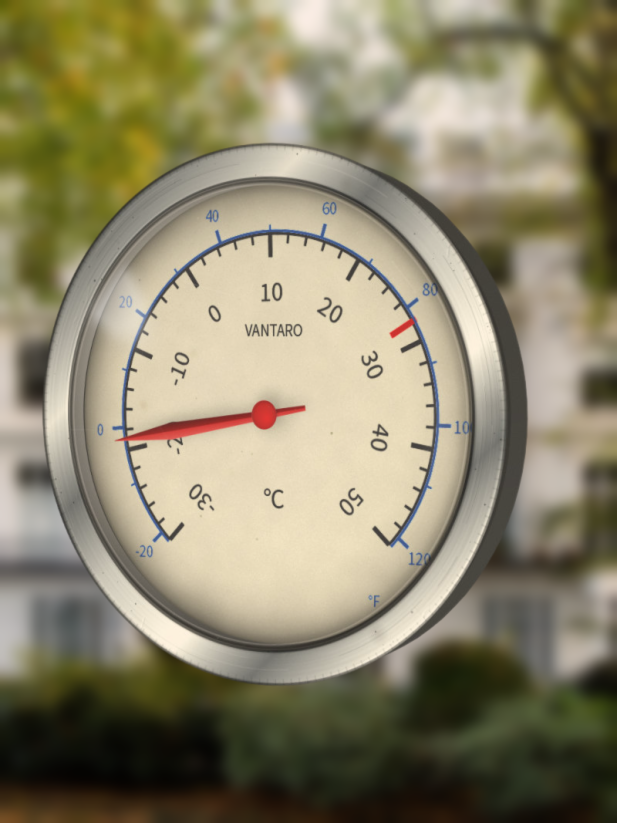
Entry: -19; °C
